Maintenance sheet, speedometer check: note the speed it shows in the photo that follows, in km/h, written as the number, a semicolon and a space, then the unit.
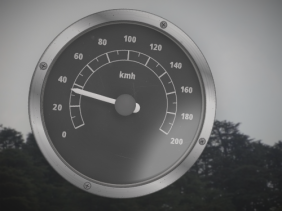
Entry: 35; km/h
